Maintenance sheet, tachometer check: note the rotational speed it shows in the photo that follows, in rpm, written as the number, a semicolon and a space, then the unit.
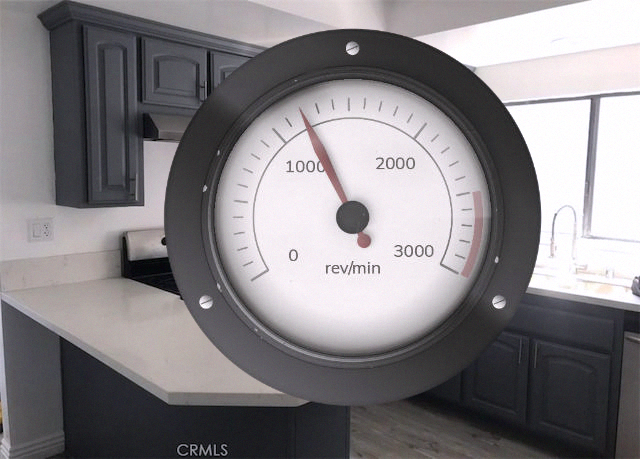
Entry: 1200; rpm
